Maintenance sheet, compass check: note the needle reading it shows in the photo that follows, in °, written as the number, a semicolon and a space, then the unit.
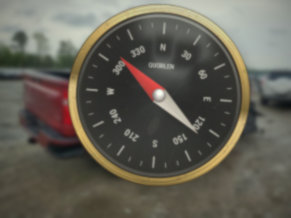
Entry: 310; °
